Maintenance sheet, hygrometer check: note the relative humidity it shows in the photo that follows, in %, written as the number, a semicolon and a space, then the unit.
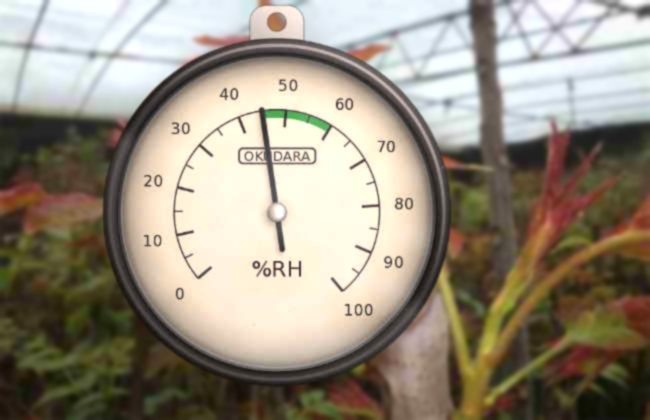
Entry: 45; %
